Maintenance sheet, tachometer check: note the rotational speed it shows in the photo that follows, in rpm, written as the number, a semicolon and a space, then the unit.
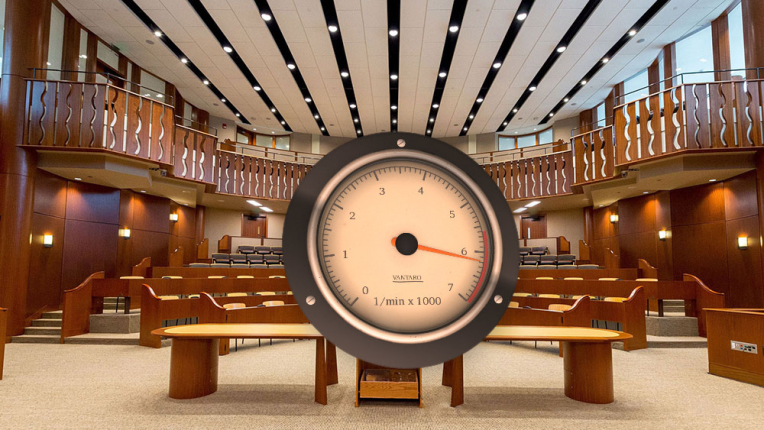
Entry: 6200; rpm
